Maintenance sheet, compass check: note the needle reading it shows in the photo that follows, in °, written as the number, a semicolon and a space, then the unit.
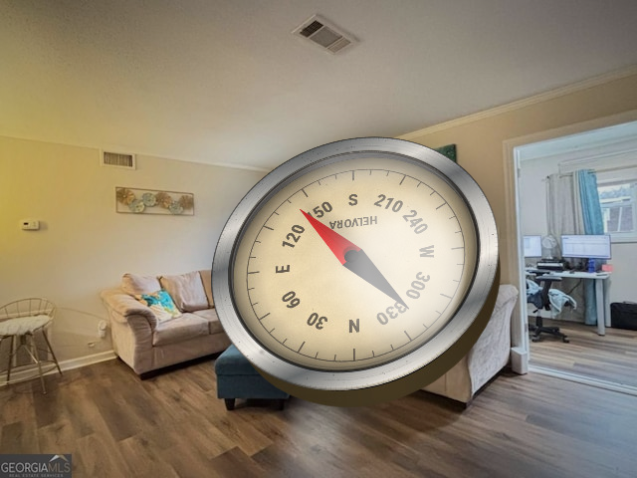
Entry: 140; °
